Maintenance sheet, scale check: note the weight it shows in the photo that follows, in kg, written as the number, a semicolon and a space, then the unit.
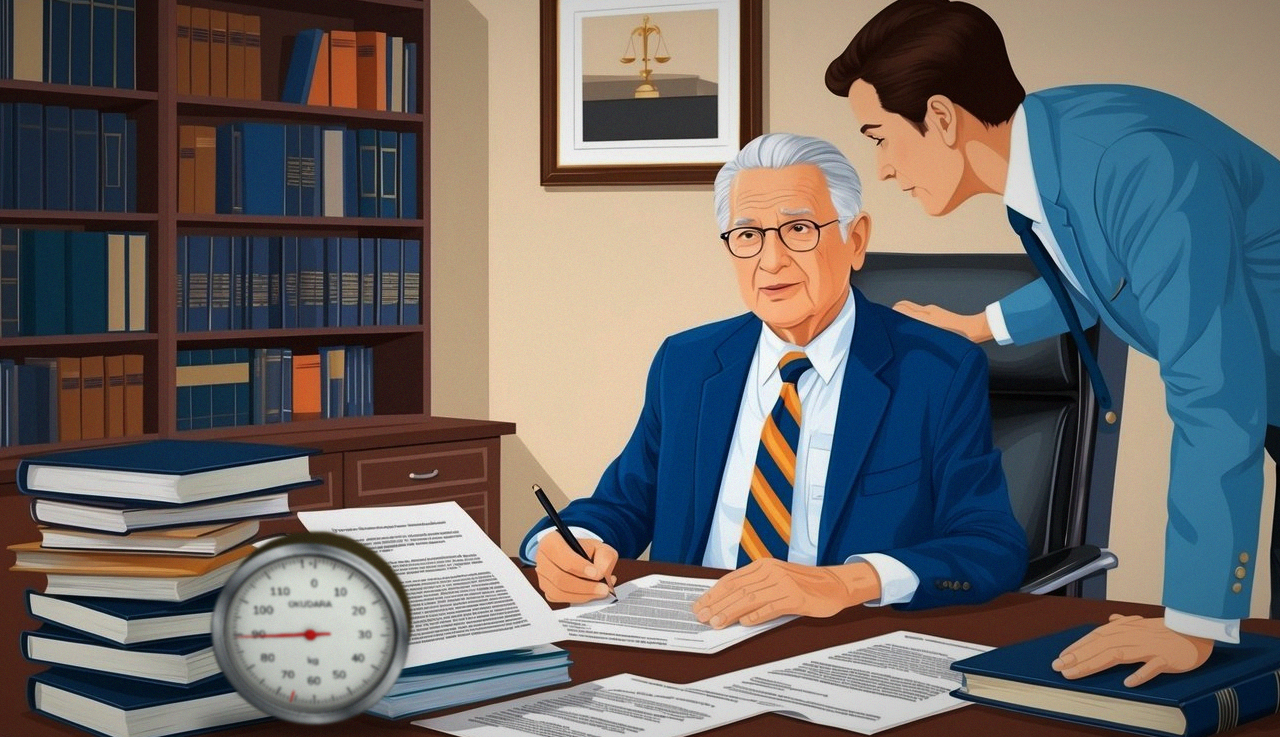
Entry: 90; kg
